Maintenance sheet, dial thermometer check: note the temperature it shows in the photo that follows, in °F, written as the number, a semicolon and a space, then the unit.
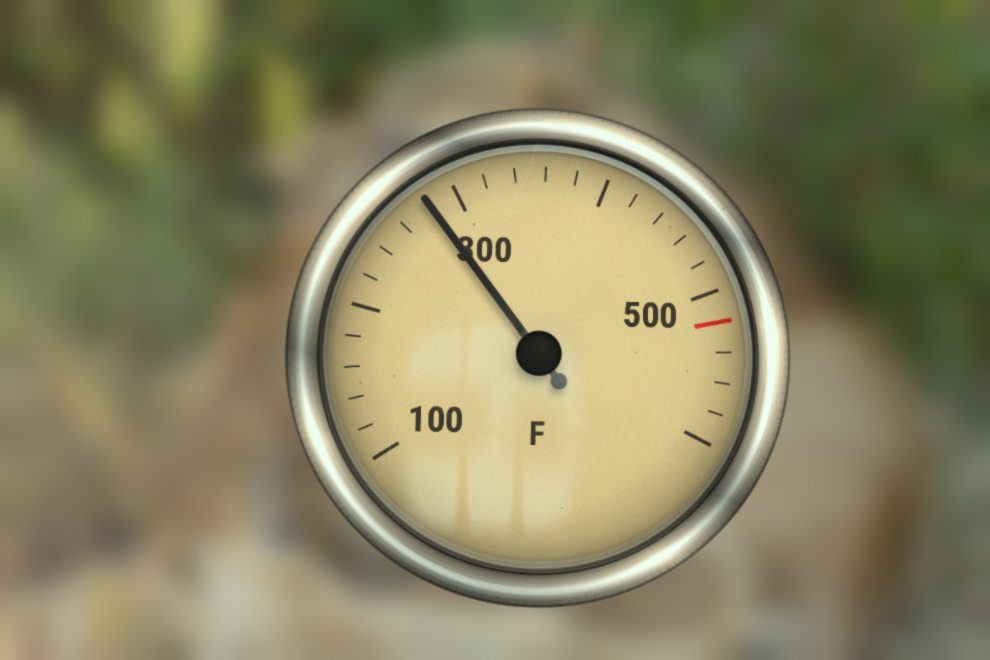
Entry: 280; °F
